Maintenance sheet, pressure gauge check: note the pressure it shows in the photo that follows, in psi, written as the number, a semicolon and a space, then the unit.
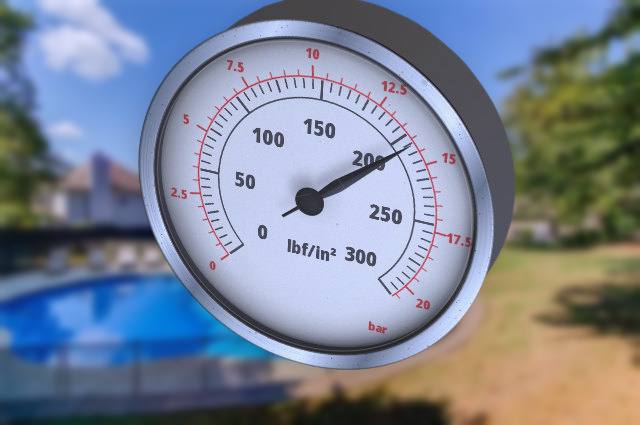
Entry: 205; psi
